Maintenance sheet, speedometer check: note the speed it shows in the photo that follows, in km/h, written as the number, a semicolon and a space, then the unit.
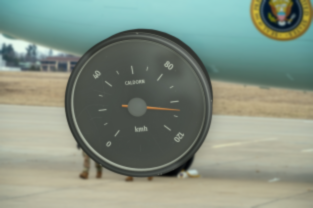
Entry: 105; km/h
